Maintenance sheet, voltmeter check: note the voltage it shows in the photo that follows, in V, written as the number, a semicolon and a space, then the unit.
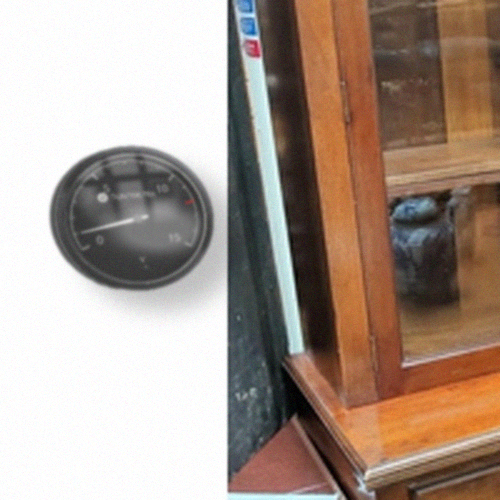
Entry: 1; V
